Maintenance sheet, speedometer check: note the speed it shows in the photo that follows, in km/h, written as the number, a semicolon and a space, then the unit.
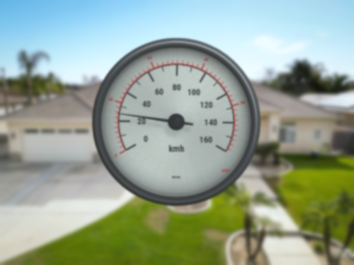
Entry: 25; km/h
